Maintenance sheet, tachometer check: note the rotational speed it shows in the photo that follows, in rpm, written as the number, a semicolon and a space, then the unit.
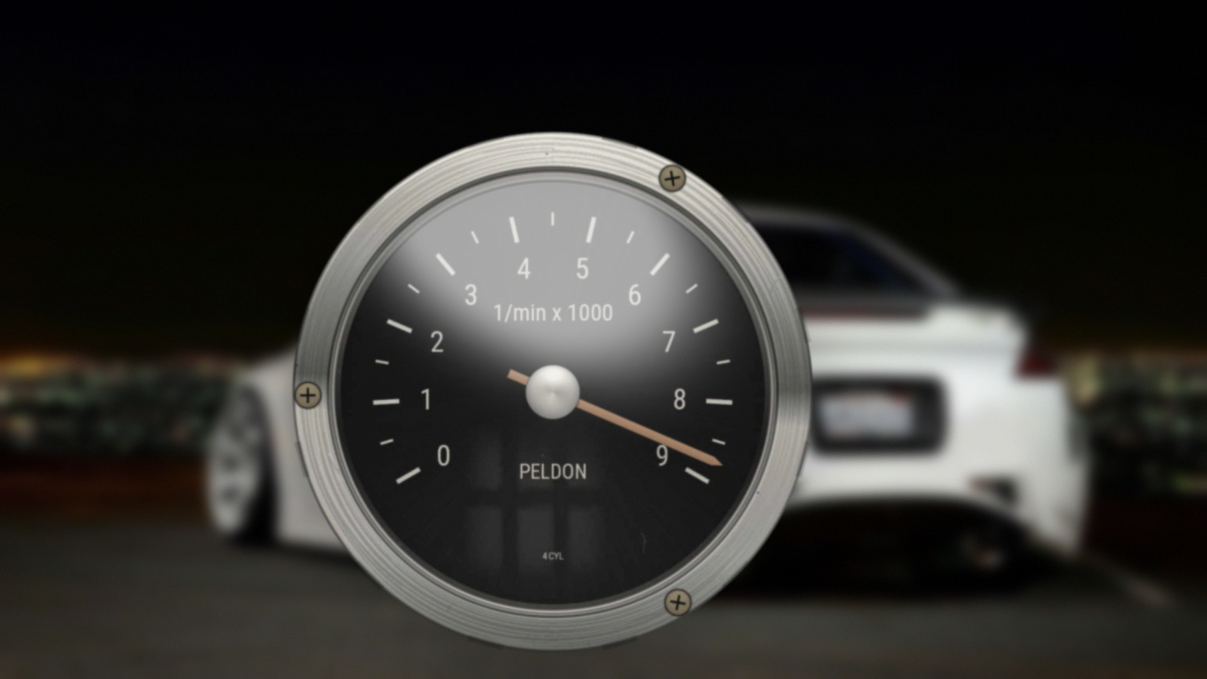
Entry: 8750; rpm
